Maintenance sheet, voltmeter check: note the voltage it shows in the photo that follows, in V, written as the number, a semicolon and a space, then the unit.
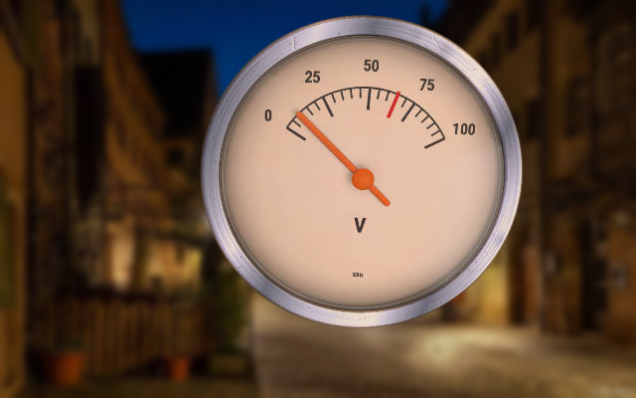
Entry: 10; V
